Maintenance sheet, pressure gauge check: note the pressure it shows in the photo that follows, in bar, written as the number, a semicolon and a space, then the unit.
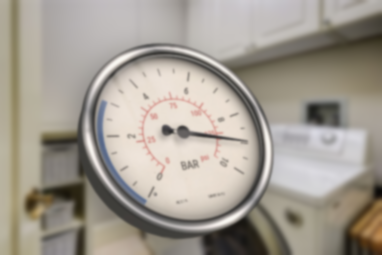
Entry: 9; bar
